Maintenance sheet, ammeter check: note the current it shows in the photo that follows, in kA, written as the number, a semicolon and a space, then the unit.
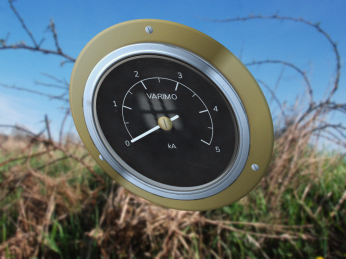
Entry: 0; kA
